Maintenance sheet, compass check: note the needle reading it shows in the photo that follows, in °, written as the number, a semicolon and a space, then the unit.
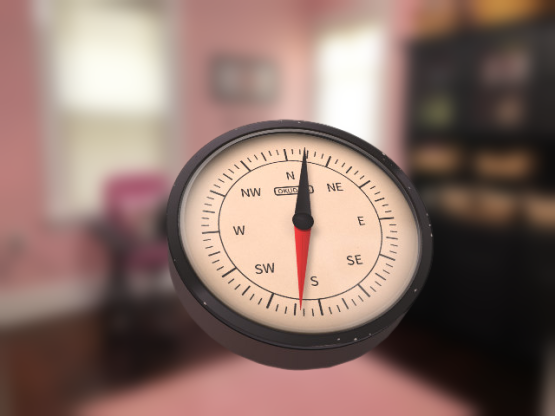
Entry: 192.5; °
